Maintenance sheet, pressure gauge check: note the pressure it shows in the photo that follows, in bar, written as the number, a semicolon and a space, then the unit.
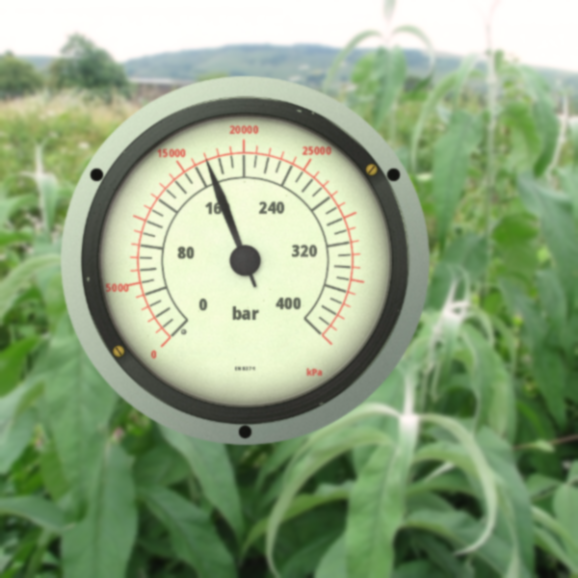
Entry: 170; bar
